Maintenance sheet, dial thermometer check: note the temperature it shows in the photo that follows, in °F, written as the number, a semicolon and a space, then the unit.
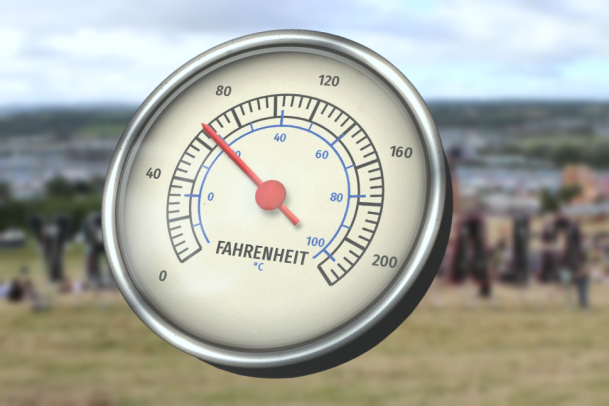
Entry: 66; °F
